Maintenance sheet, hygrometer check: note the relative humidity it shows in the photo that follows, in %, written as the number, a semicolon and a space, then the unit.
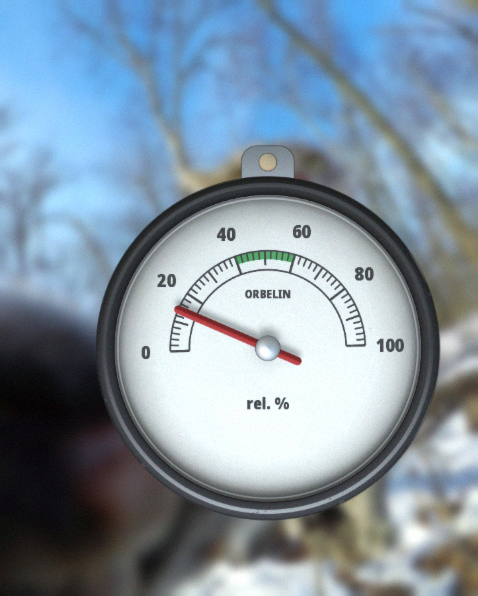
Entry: 14; %
